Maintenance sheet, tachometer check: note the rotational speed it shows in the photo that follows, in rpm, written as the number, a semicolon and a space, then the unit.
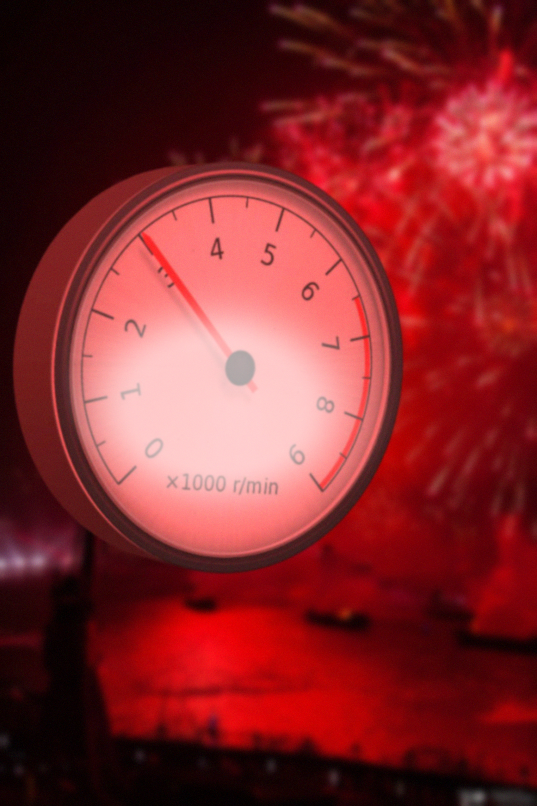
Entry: 3000; rpm
